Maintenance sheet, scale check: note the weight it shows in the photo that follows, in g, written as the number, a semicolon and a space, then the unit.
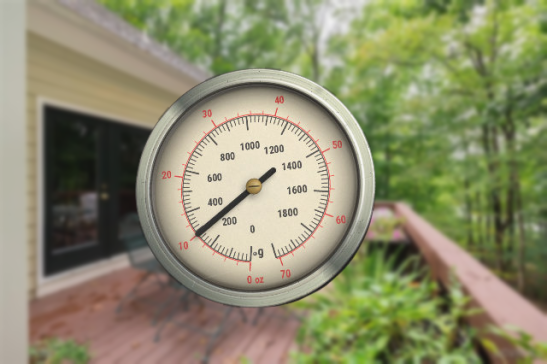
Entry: 280; g
